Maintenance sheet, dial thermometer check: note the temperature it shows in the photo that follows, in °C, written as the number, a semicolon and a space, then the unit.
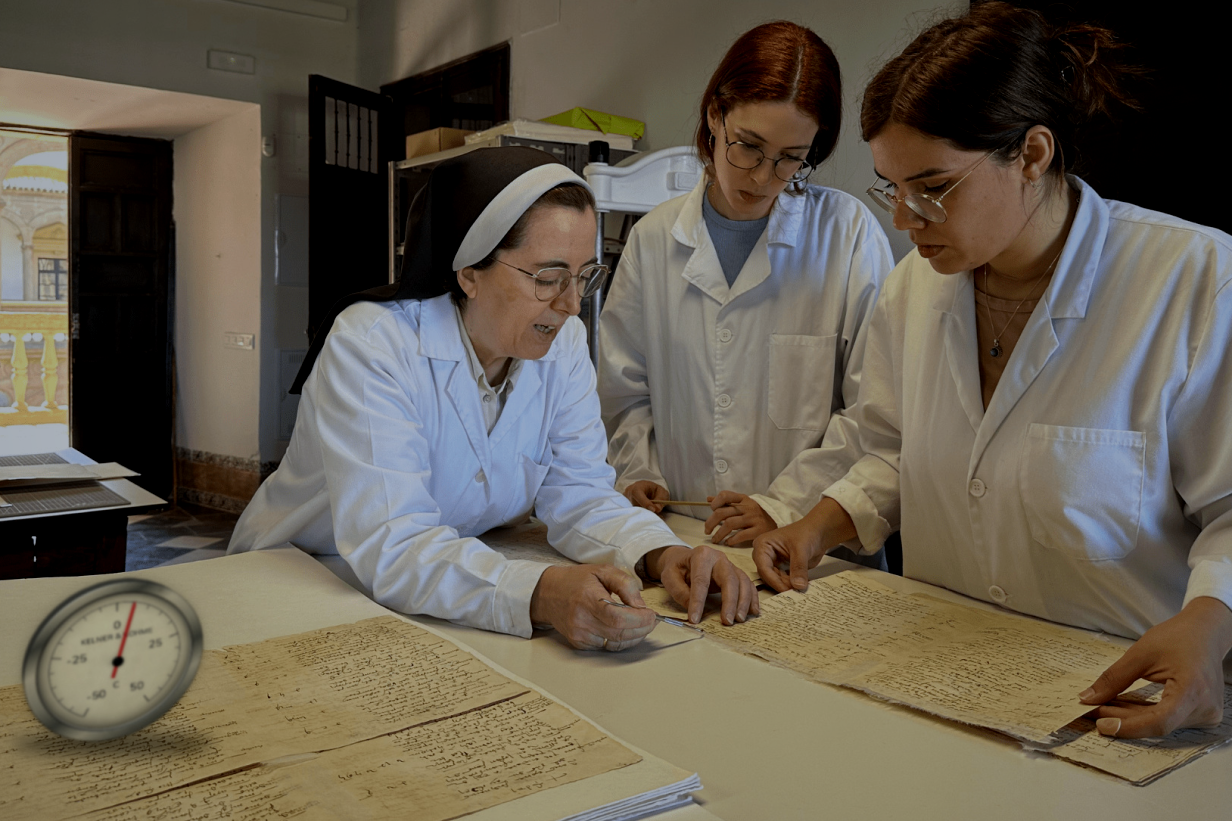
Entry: 5; °C
